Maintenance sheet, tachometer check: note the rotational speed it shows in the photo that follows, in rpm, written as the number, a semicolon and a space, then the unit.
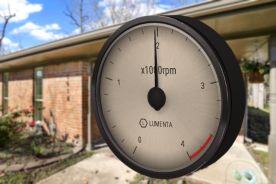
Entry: 2000; rpm
